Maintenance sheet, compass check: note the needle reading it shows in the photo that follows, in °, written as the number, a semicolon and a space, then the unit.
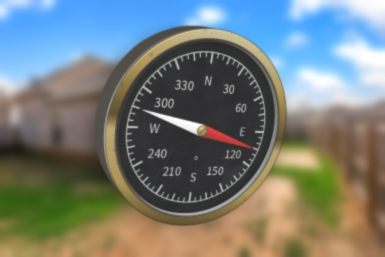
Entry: 105; °
